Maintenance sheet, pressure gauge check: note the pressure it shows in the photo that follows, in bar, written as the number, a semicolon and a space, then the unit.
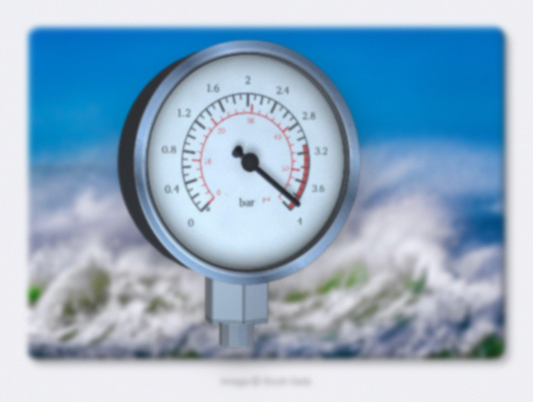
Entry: 3.9; bar
